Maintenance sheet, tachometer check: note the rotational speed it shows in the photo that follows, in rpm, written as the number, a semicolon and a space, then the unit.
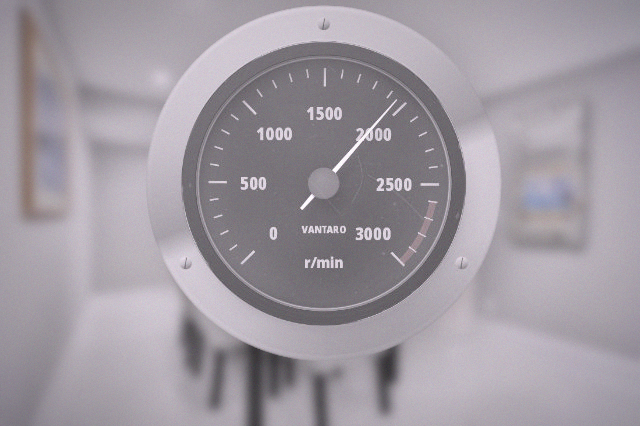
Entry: 1950; rpm
